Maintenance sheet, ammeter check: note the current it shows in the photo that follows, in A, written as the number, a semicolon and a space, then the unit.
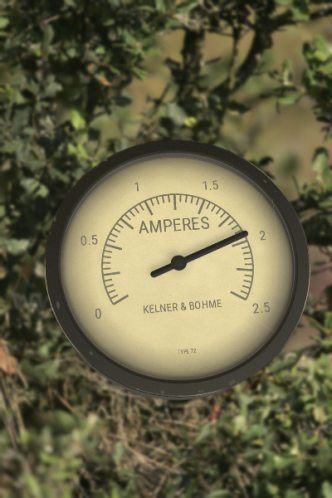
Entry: 1.95; A
